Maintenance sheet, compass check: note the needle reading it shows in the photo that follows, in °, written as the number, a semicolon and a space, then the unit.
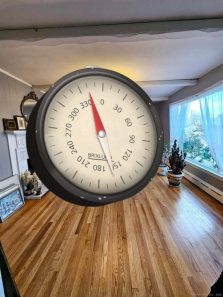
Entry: 340; °
